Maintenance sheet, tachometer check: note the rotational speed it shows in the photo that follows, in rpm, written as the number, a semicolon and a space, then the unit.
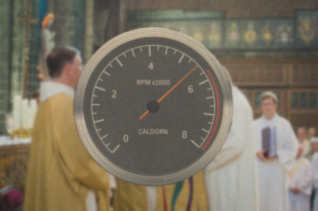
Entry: 5500; rpm
